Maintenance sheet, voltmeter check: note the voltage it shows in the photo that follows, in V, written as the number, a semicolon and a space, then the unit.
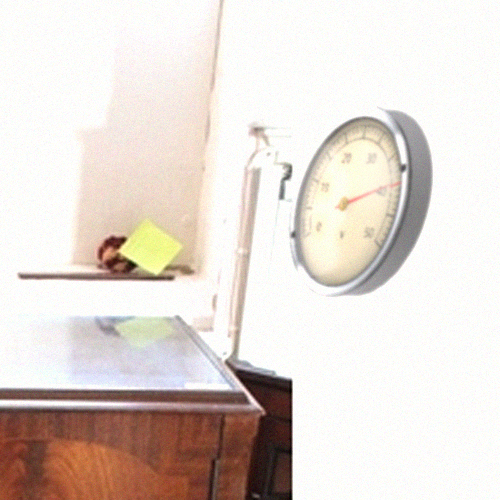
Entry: 40; V
